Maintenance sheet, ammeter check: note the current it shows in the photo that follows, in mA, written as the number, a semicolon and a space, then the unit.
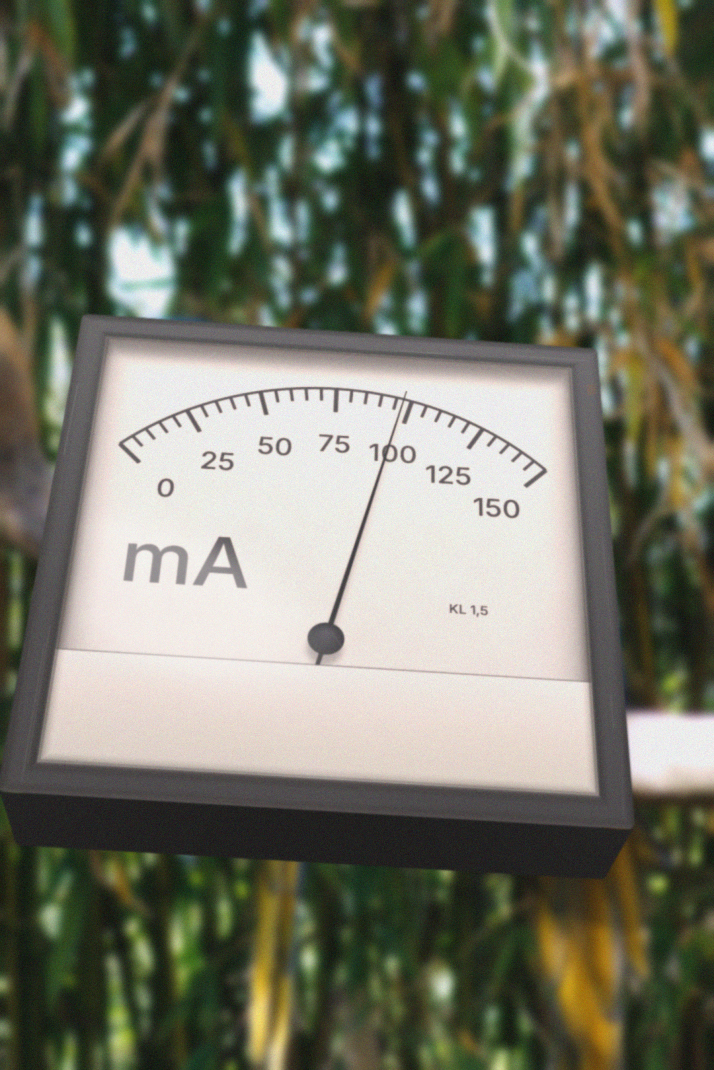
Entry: 97.5; mA
